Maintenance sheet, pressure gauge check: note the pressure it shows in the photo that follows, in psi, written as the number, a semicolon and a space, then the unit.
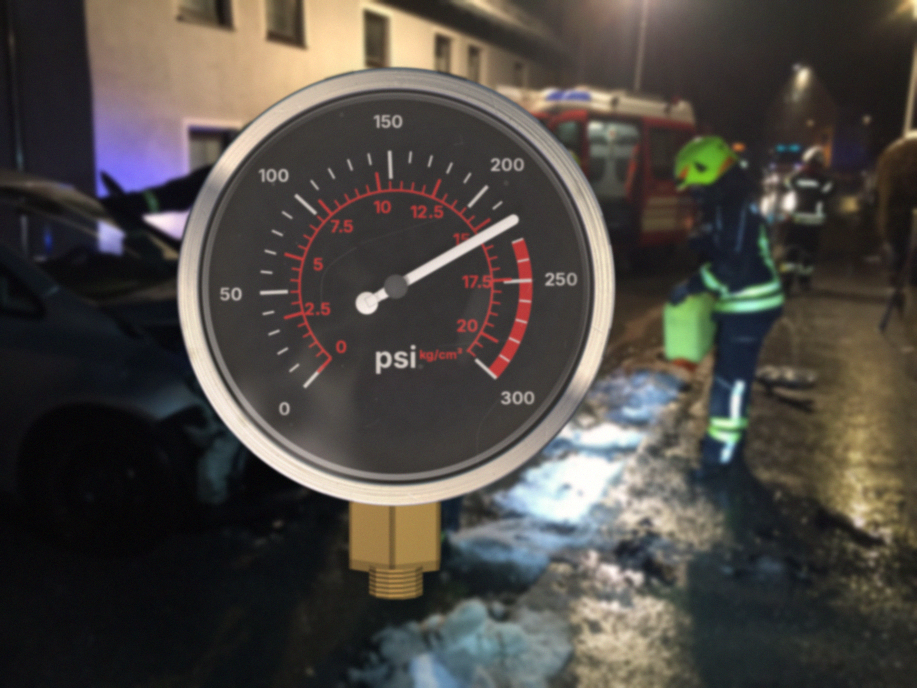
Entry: 220; psi
